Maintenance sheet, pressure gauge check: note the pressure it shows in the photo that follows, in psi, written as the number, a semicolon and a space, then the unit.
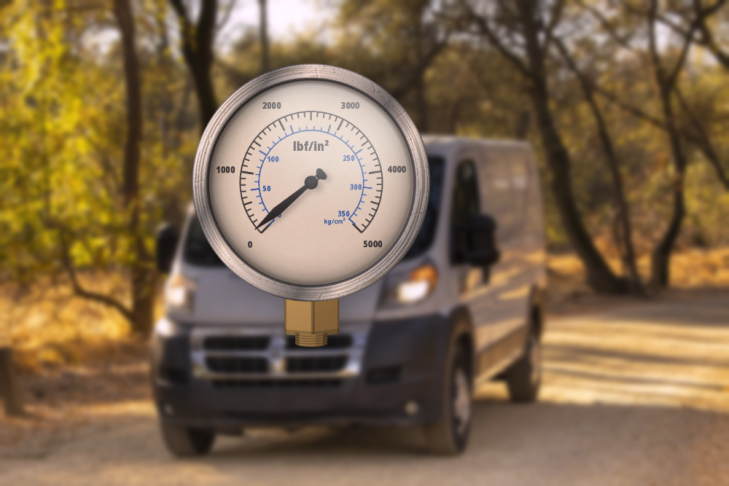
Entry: 100; psi
